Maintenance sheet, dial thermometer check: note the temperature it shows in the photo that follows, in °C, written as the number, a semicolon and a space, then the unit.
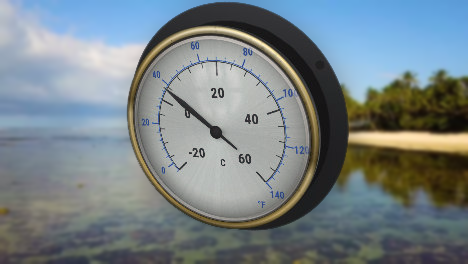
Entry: 4; °C
